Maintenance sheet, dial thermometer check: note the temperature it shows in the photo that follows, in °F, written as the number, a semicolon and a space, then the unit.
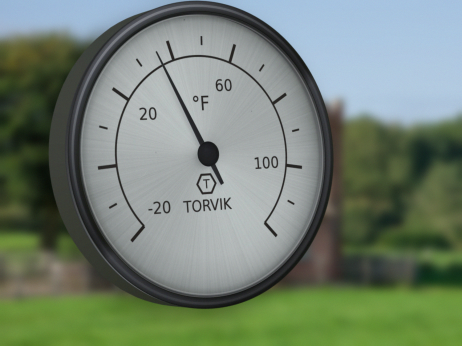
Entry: 35; °F
